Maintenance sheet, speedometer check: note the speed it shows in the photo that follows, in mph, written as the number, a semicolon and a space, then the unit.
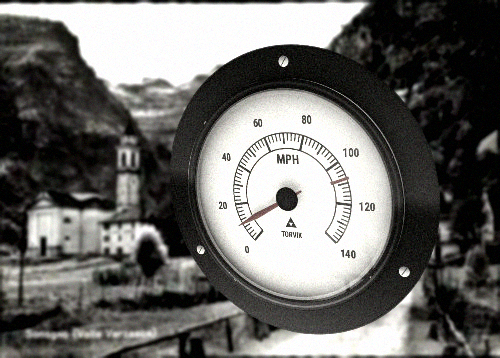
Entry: 10; mph
